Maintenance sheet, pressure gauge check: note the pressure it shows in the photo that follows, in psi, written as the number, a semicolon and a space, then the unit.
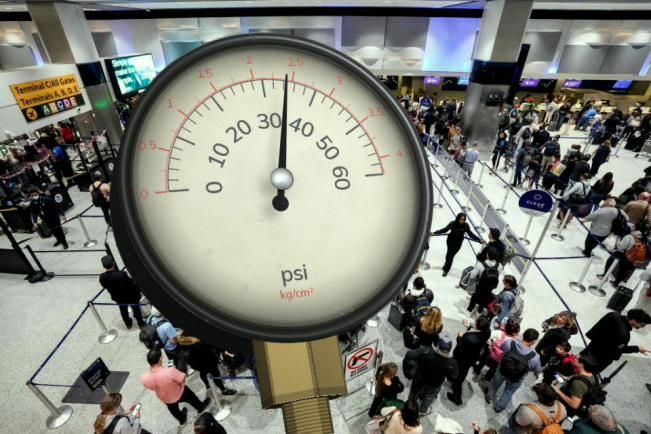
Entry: 34; psi
